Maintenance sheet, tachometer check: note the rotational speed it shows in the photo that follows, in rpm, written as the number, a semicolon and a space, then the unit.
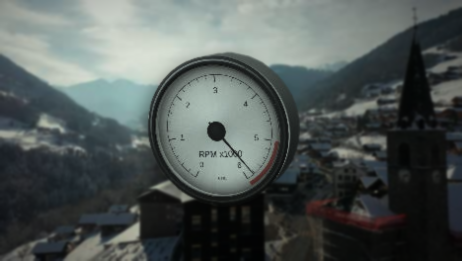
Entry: 5800; rpm
